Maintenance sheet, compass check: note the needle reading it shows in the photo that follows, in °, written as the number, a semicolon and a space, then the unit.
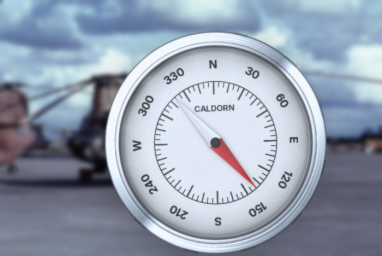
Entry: 140; °
